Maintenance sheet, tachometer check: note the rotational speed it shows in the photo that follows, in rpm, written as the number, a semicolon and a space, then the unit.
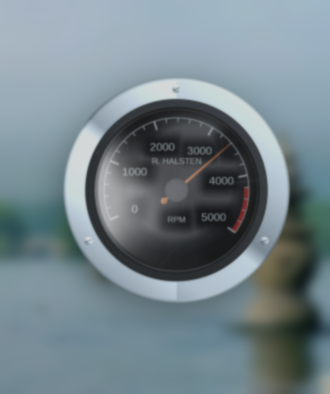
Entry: 3400; rpm
